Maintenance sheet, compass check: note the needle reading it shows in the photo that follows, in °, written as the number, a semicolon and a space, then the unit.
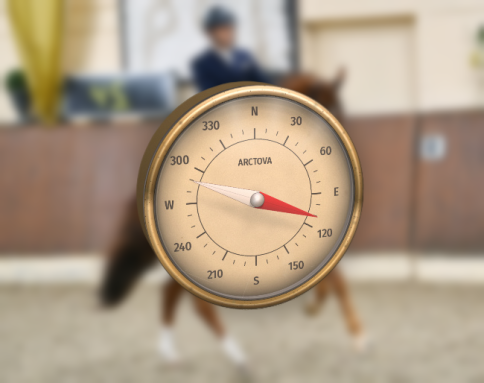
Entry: 110; °
